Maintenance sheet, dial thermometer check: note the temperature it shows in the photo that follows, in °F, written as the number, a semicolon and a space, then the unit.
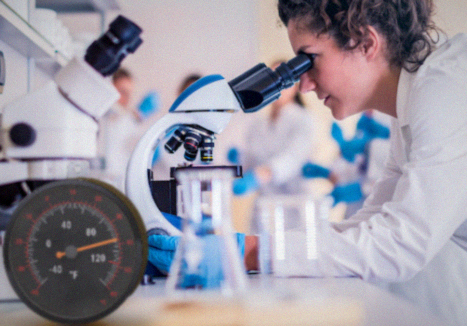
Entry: 100; °F
